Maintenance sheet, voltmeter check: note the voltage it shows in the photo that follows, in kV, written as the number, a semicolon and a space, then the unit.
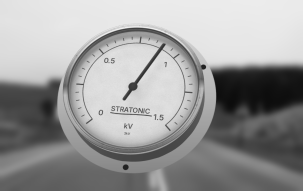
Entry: 0.9; kV
